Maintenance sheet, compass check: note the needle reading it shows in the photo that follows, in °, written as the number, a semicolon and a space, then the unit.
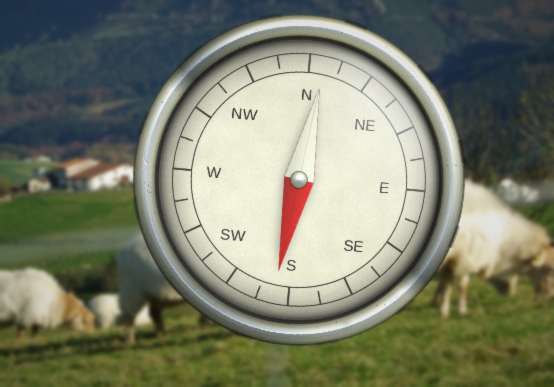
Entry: 187.5; °
